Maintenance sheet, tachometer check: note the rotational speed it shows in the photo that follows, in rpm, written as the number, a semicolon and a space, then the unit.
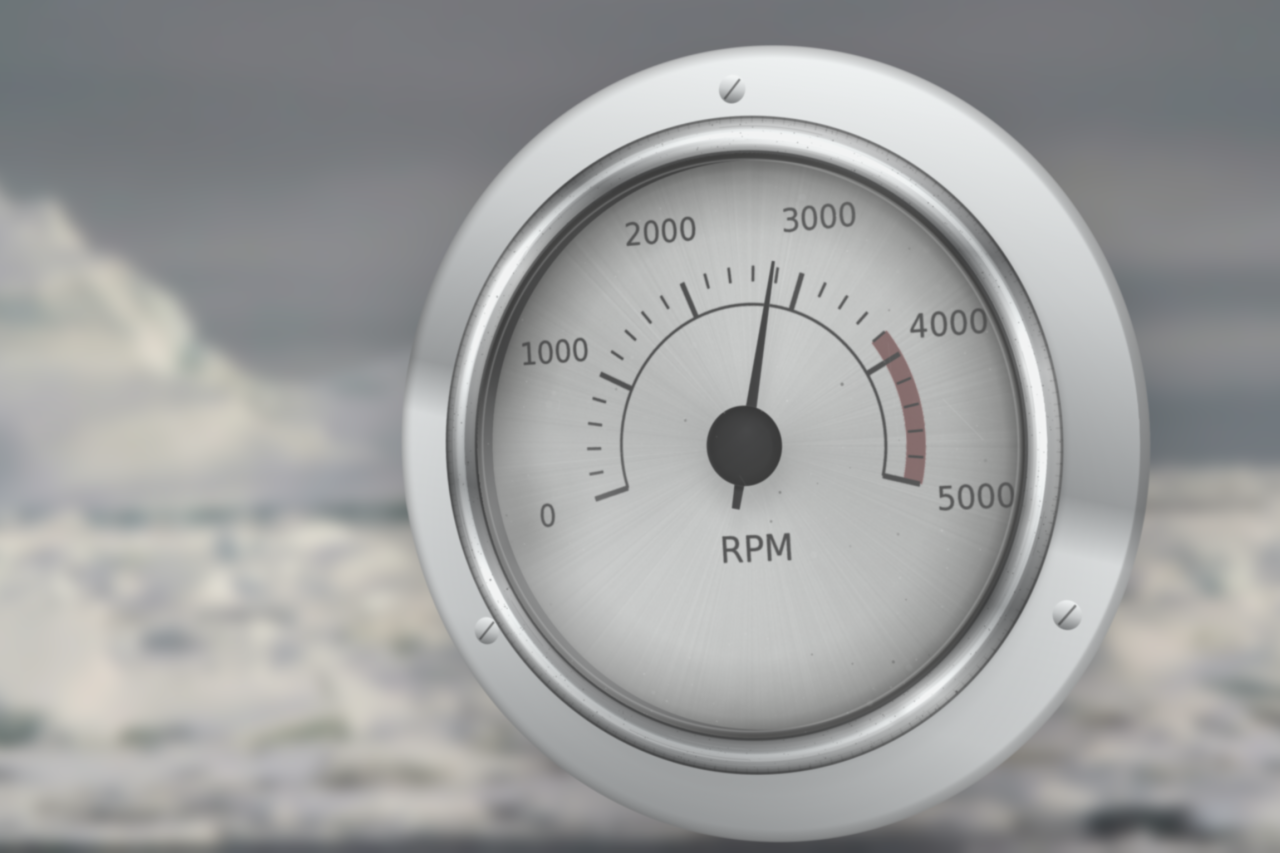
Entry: 2800; rpm
